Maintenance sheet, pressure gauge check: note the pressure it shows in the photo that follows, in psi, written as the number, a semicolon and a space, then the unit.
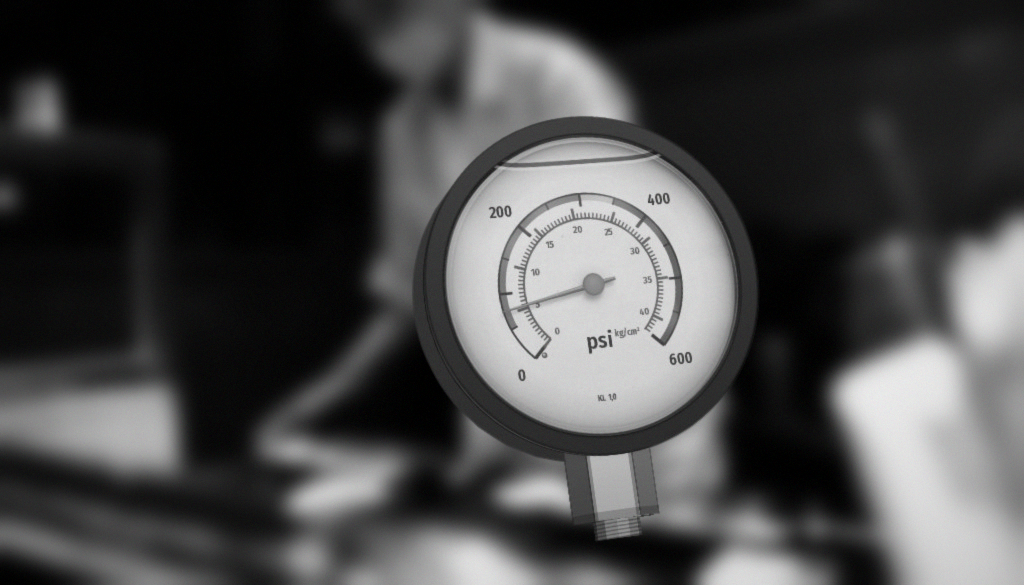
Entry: 75; psi
